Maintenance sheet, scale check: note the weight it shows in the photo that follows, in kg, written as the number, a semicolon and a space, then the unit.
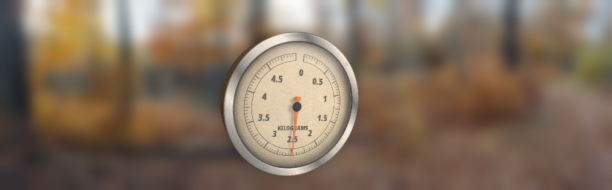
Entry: 2.5; kg
